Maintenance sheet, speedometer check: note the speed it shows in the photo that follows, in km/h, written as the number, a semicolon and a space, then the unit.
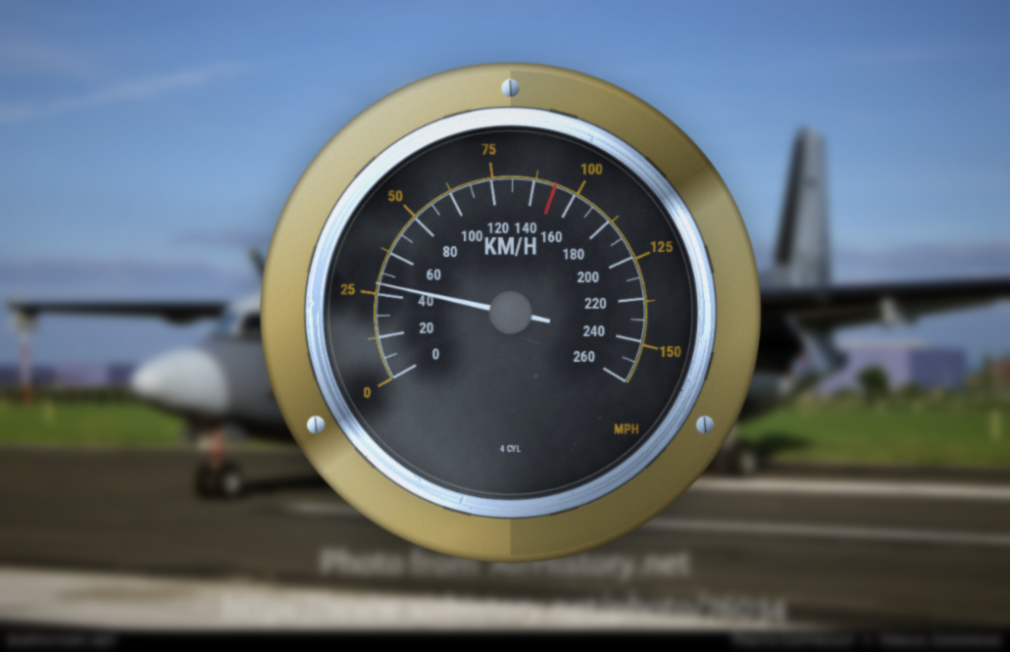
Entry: 45; km/h
